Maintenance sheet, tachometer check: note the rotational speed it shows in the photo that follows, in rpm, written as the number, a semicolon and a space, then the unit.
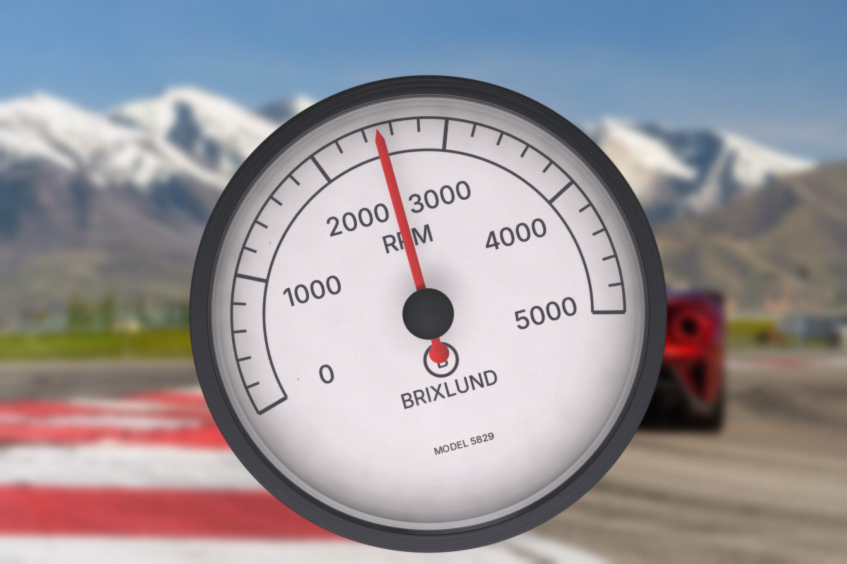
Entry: 2500; rpm
